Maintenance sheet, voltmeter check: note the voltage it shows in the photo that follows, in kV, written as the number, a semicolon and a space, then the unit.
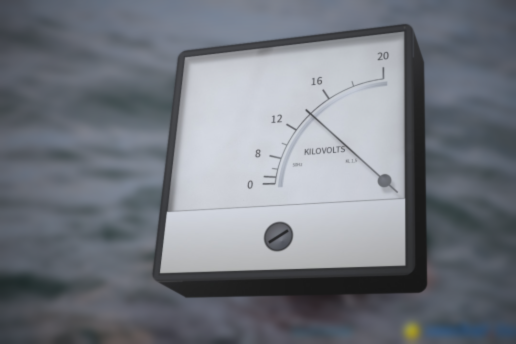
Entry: 14; kV
